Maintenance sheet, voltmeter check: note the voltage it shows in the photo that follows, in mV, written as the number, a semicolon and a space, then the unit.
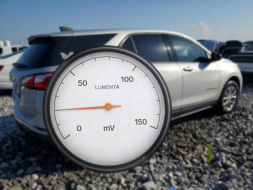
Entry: 20; mV
